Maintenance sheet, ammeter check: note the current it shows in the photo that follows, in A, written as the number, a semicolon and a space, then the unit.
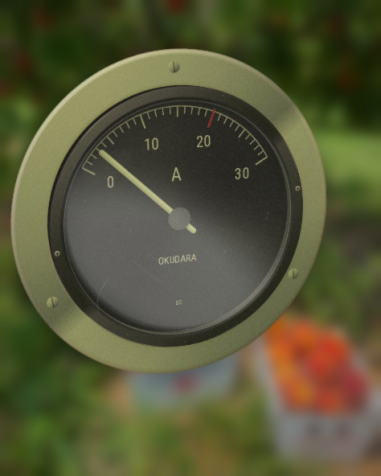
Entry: 3; A
